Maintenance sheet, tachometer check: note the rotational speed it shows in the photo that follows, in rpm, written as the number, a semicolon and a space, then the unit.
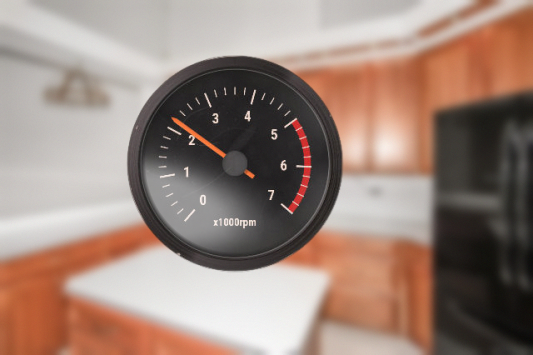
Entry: 2200; rpm
